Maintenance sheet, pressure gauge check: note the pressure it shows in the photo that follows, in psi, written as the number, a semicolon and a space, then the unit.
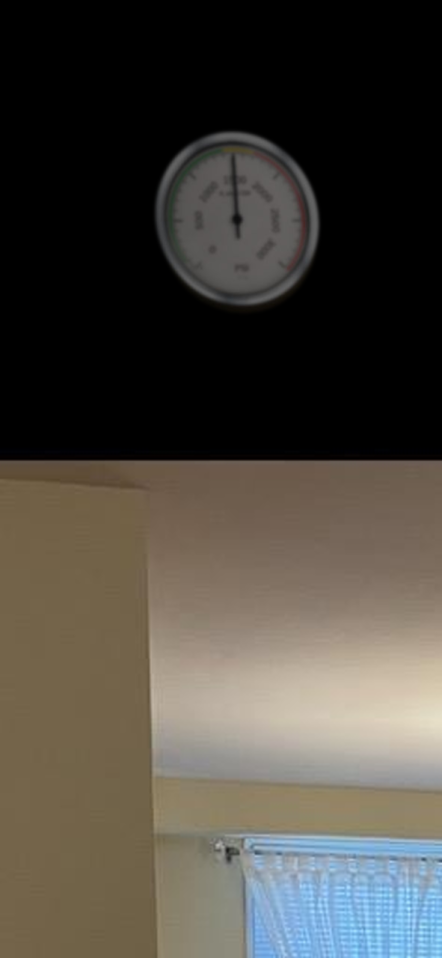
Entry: 1500; psi
